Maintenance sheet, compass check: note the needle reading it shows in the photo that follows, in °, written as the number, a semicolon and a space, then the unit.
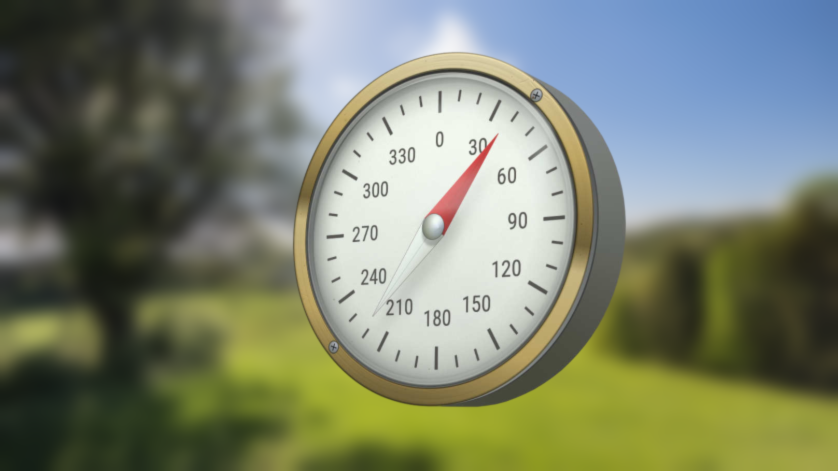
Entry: 40; °
